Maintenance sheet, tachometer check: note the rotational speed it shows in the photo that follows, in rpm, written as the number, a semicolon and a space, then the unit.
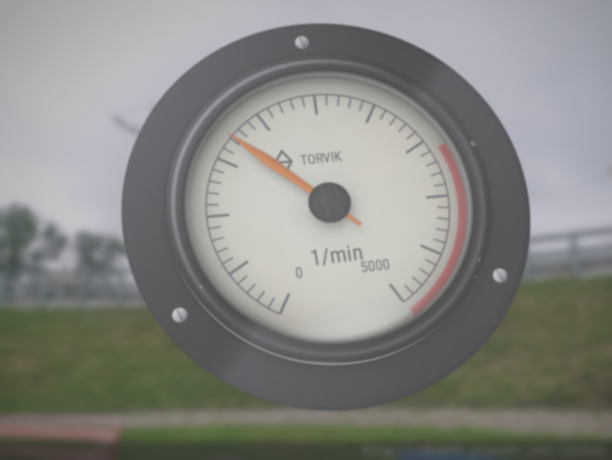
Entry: 1700; rpm
